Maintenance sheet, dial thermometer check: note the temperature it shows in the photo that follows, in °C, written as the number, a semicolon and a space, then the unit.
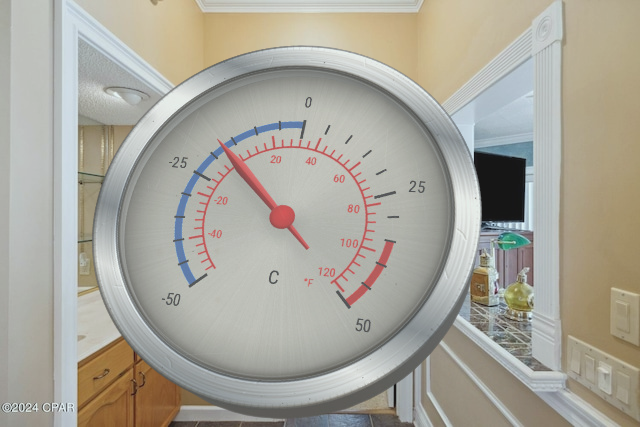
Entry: -17.5; °C
